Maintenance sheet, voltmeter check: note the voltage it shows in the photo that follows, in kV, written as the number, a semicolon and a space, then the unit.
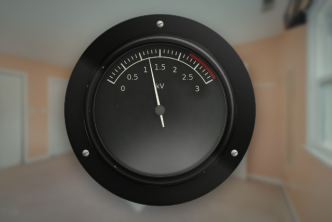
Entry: 1.2; kV
